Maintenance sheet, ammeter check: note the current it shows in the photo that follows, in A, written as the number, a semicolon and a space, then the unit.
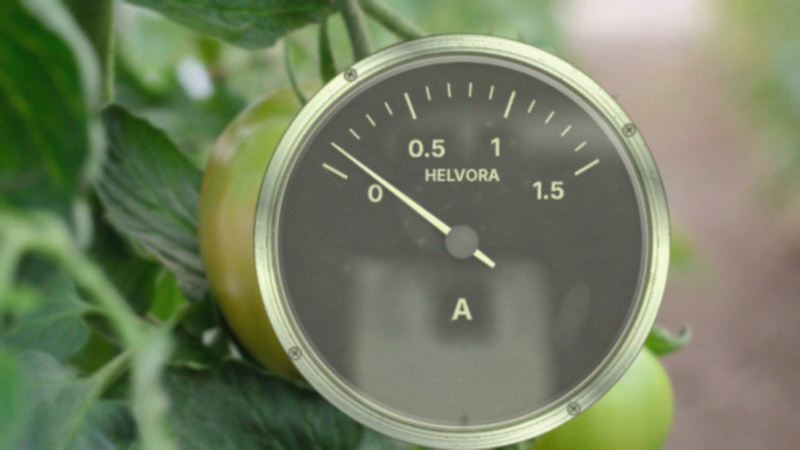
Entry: 0.1; A
